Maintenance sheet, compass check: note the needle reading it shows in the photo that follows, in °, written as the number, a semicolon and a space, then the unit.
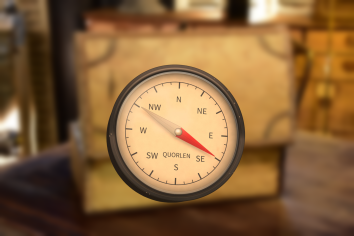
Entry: 120; °
